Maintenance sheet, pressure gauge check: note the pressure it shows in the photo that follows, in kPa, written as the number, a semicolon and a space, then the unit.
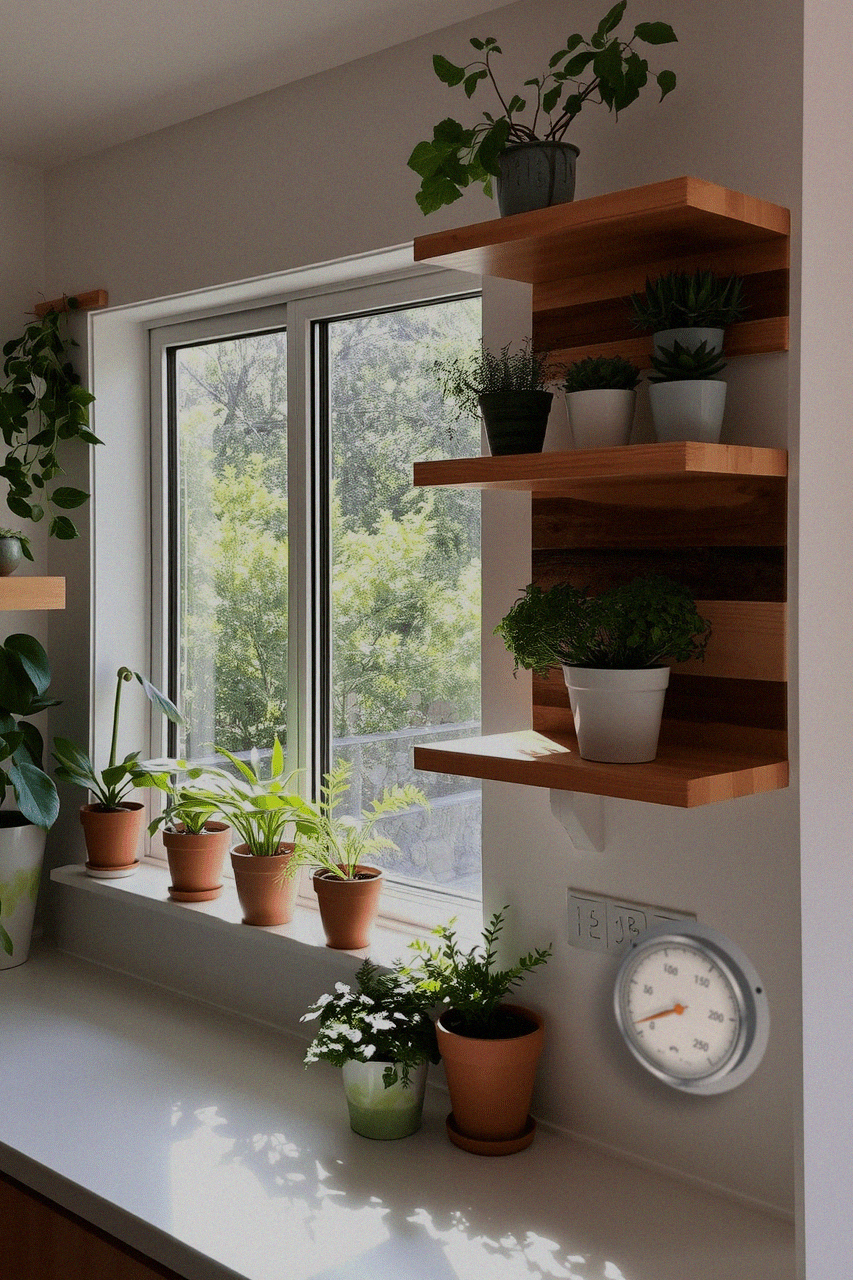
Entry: 10; kPa
